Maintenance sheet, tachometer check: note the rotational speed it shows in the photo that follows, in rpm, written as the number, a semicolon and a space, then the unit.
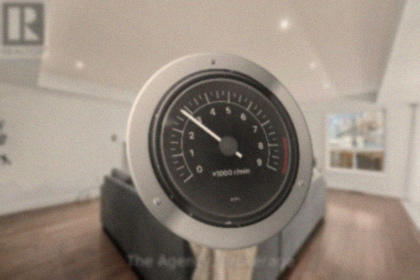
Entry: 2750; rpm
